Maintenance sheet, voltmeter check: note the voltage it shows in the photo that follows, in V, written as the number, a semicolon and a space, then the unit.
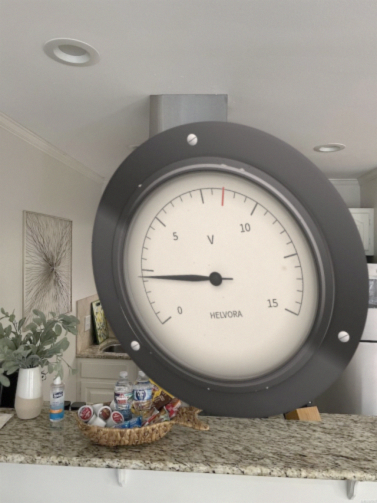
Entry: 2.25; V
